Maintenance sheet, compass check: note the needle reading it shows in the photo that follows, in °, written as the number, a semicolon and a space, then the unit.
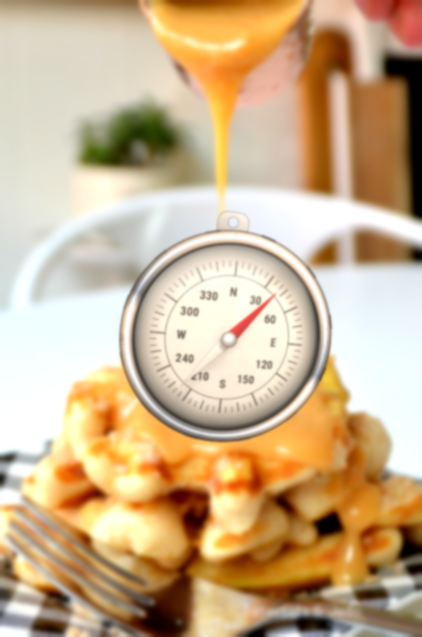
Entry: 40; °
